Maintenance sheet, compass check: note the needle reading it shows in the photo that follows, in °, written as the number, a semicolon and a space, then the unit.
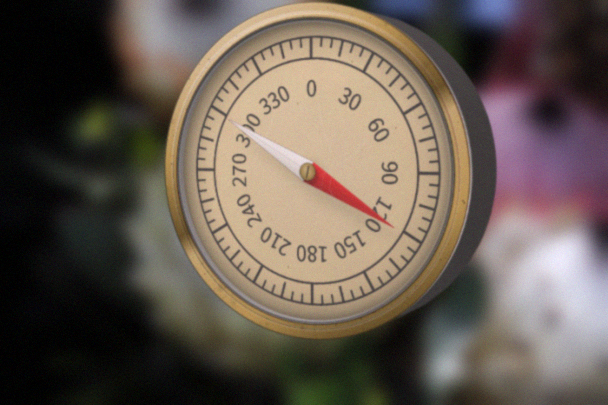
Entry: 120; °
